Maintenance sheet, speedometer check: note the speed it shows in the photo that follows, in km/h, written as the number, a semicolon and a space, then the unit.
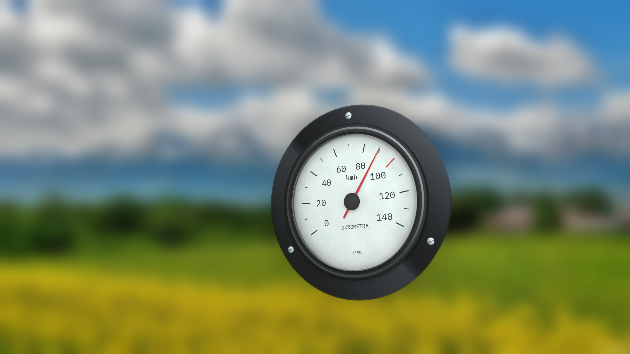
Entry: 90; km/h
